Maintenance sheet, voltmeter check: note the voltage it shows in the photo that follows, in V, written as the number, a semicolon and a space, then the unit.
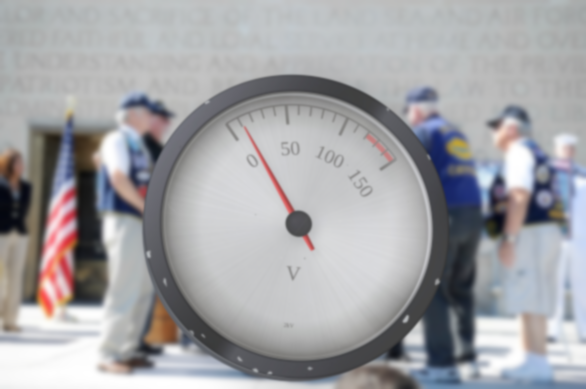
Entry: 10; V
